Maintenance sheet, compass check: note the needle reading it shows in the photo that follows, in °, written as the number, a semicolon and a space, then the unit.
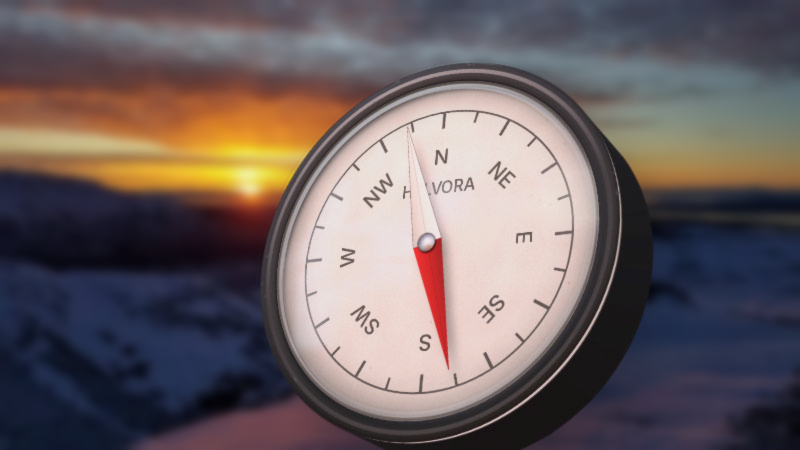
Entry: 165; °
